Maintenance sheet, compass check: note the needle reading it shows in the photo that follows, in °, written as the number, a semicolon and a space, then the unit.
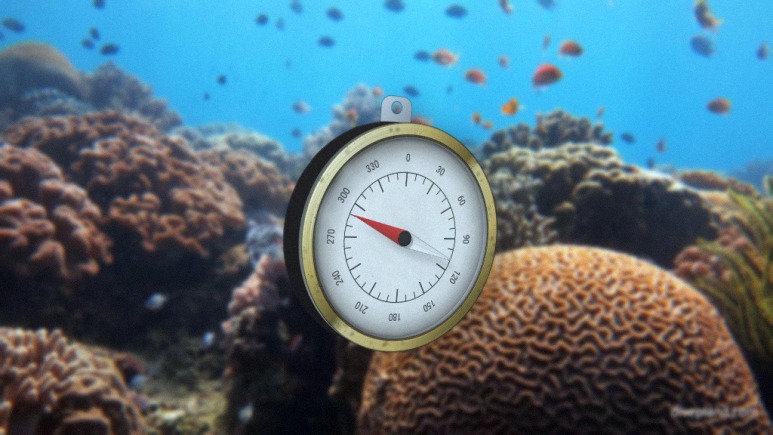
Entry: 290; °
